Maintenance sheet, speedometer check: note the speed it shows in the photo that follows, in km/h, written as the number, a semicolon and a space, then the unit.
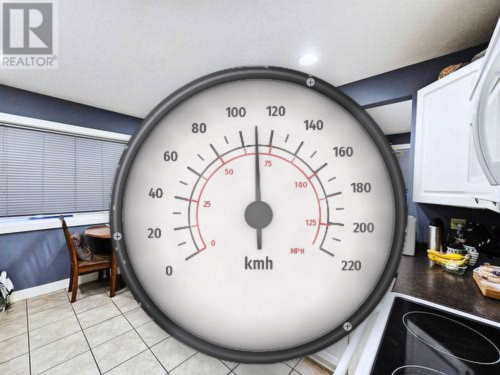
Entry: 110; km/h
